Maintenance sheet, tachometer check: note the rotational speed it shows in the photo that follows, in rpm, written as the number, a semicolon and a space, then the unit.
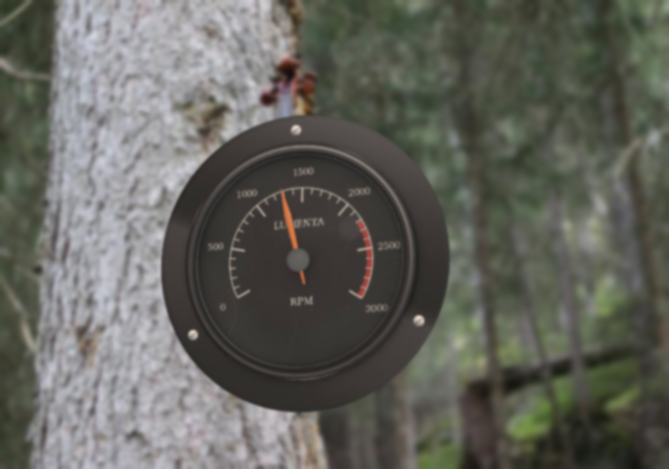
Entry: 1300; rpm
